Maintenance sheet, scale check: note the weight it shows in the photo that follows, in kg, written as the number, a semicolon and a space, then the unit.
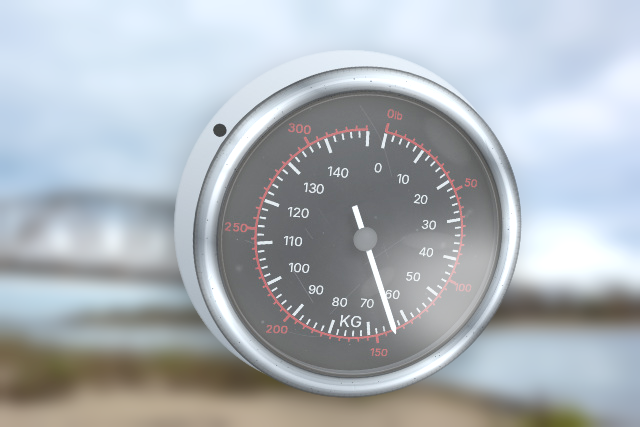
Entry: 64; kg
